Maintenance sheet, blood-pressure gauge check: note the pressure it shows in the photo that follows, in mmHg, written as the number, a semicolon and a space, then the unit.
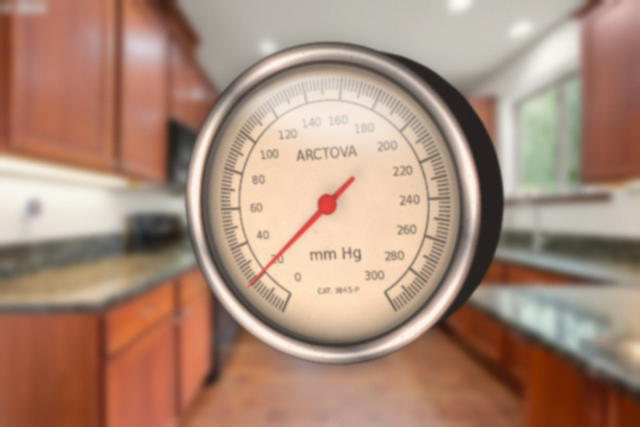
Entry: 20; mmHg
